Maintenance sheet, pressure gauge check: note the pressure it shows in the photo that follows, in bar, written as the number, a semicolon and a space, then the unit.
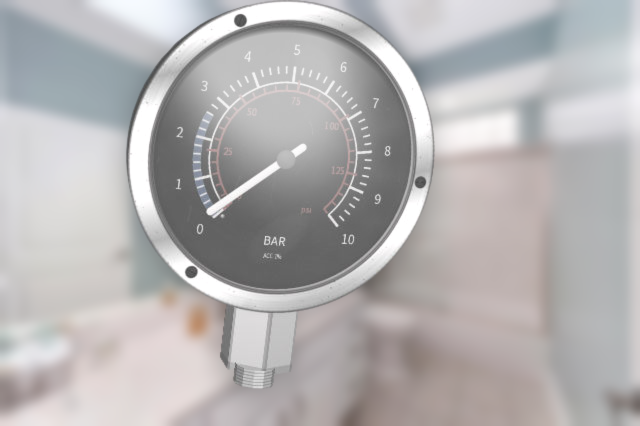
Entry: 0.2; bar
